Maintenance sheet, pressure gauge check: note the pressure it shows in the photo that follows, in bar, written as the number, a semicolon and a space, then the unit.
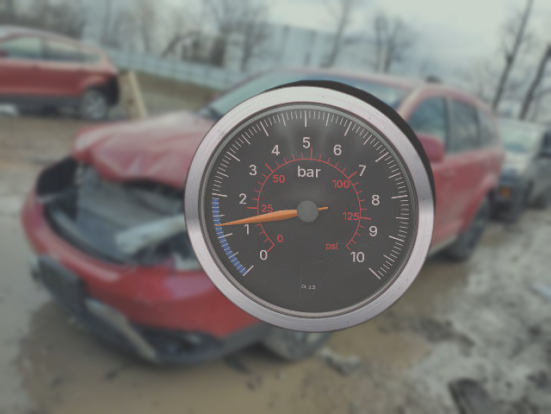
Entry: 1.3; bar
